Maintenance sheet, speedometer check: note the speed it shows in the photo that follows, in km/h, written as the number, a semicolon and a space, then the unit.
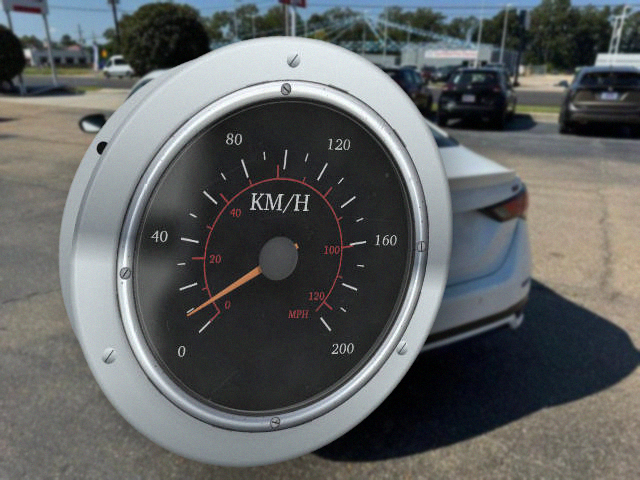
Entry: 10; km/h
